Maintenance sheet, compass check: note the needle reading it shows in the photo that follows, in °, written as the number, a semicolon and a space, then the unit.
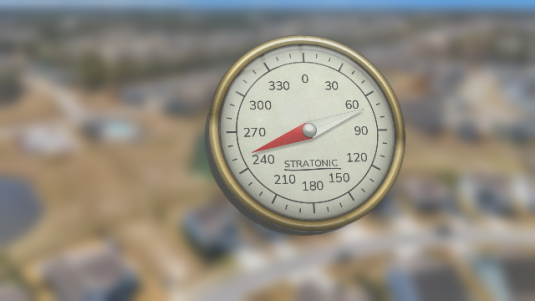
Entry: 250; °
